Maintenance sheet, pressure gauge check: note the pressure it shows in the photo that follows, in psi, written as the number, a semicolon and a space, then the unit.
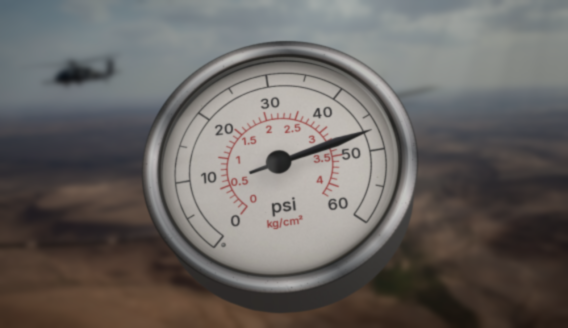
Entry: 47.5; psi
